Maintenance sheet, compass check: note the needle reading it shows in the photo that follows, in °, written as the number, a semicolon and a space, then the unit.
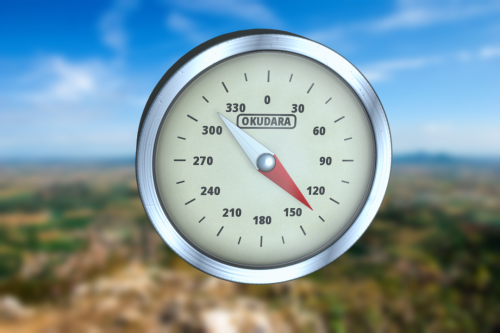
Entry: 135; °
